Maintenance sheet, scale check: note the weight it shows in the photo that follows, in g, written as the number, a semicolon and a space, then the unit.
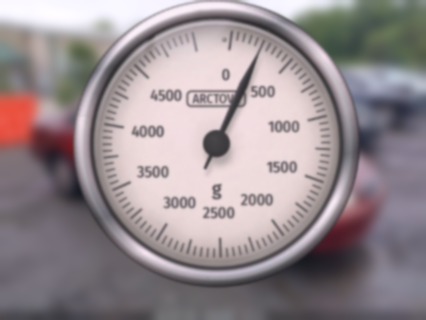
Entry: 250; g
